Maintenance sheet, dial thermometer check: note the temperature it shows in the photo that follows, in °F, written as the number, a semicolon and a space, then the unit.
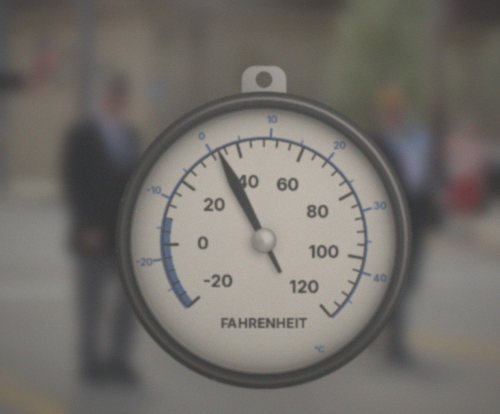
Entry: 34; °F
